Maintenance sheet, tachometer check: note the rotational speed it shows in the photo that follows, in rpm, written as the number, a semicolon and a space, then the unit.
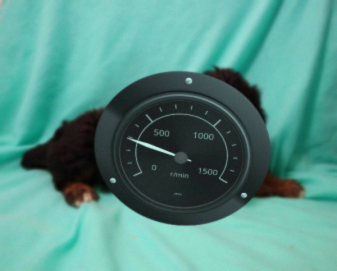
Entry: 300; rpm
